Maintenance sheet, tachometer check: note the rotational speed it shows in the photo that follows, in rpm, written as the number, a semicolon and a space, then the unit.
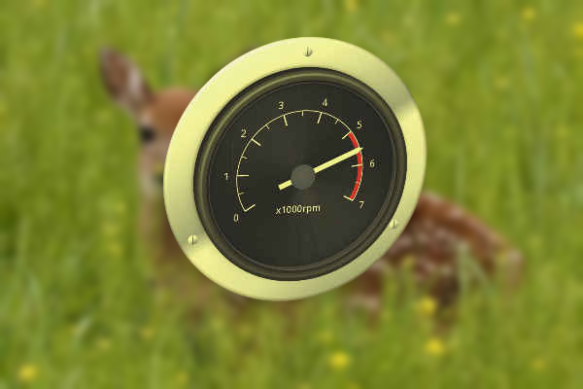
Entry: 5500; rpm
